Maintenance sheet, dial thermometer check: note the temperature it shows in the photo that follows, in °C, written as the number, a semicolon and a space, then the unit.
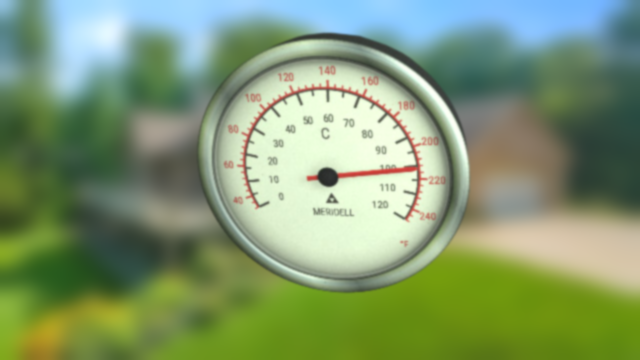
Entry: 100; °C
